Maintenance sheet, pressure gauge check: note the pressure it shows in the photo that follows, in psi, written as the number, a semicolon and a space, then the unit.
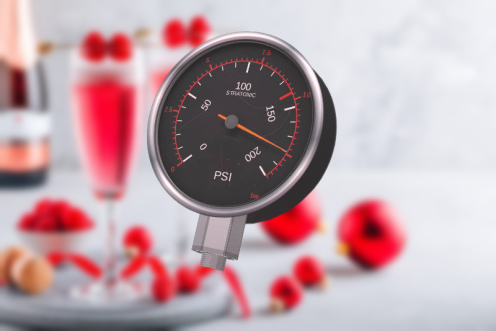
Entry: 180; psi
